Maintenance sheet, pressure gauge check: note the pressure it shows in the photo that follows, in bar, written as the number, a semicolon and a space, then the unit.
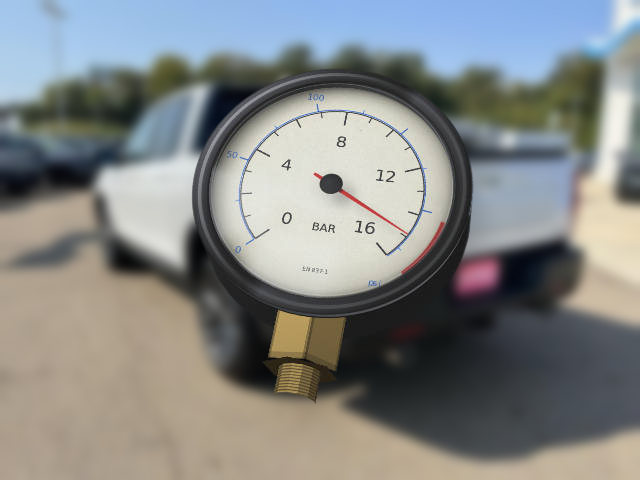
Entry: 15; bar
